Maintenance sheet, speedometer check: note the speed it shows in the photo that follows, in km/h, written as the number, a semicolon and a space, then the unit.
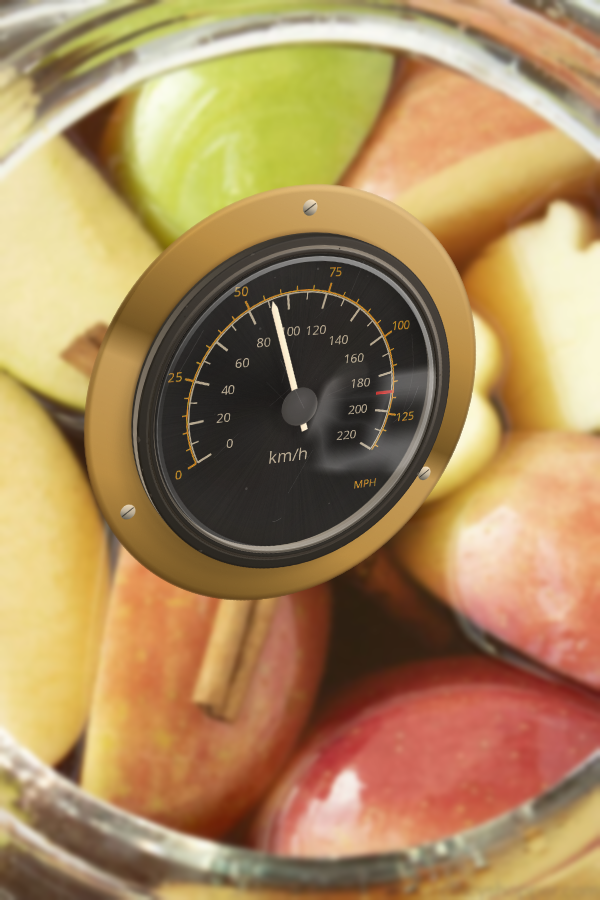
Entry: 90; km/h
